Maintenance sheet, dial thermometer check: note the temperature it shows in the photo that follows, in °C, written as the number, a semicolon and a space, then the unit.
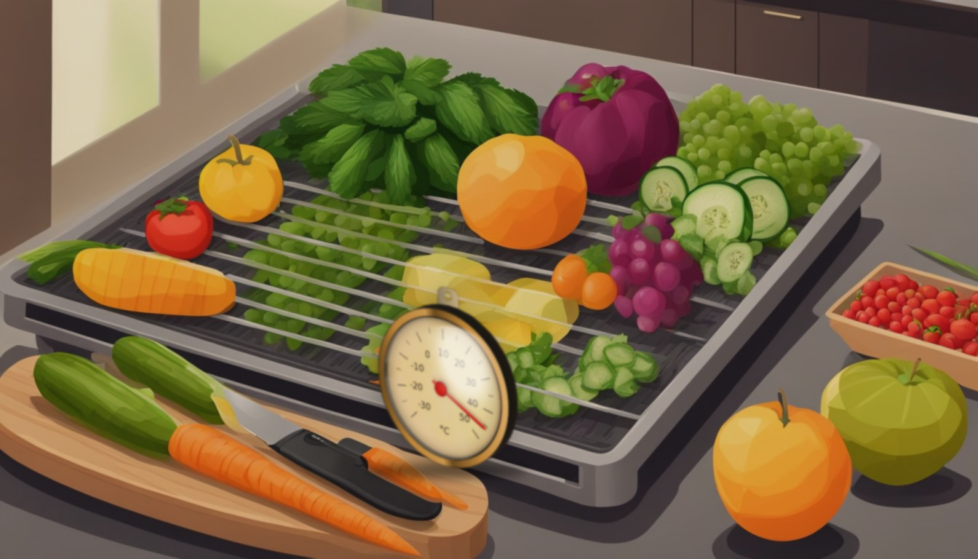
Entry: 45; °C
